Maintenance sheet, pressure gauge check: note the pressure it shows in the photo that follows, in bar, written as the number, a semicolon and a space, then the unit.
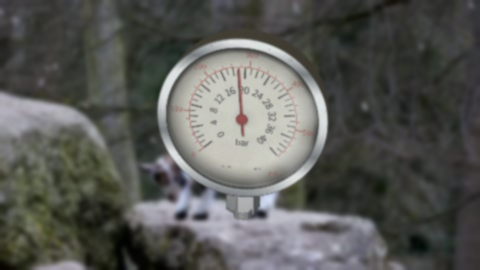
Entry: 19; bar
